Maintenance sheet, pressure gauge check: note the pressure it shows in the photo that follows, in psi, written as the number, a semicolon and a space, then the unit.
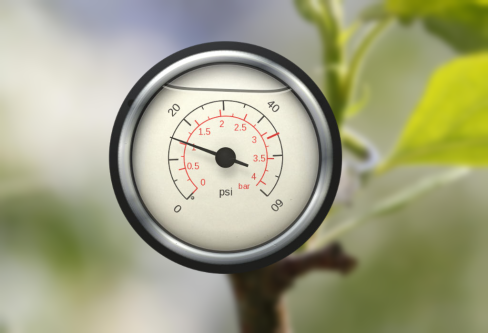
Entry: 15; psi
